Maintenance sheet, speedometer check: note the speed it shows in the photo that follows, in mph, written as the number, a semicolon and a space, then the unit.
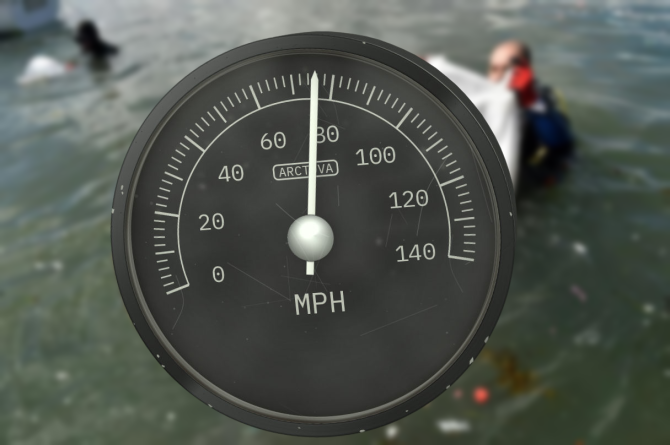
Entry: 76; mph
